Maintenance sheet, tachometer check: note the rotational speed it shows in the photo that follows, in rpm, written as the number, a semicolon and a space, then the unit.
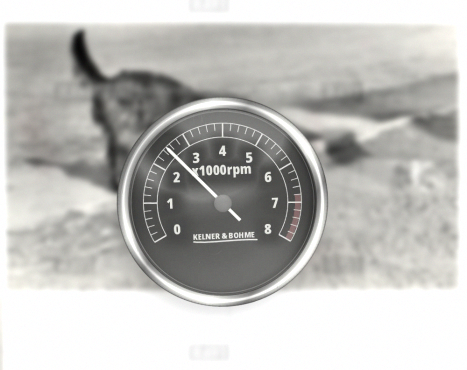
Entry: 2500; rpm
